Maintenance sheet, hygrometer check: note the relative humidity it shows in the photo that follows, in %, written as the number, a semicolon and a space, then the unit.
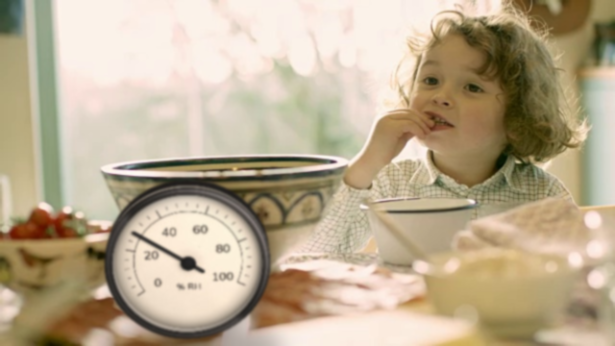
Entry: 28; %
